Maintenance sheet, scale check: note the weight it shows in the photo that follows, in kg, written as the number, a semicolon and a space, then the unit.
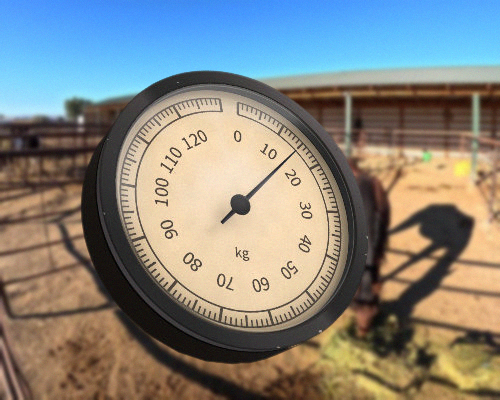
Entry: 15; kg
